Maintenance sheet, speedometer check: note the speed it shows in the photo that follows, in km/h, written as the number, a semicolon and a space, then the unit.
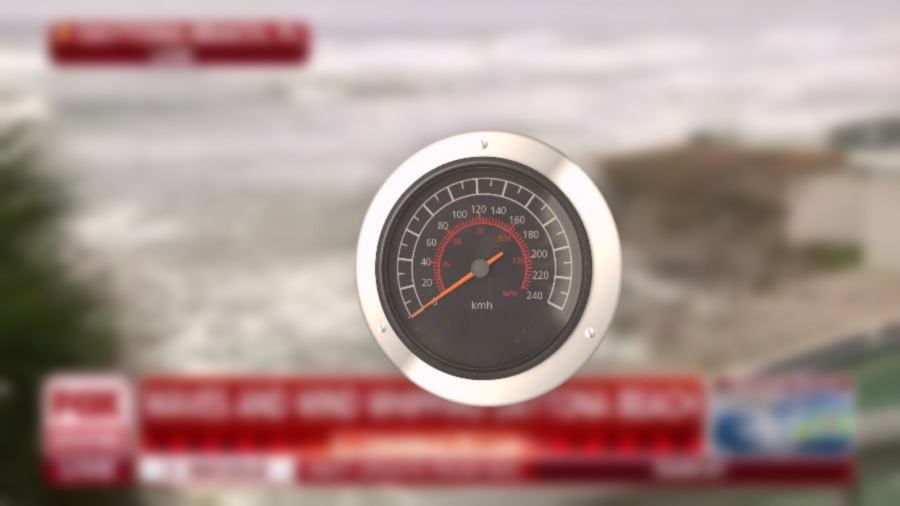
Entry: 0; km/h
